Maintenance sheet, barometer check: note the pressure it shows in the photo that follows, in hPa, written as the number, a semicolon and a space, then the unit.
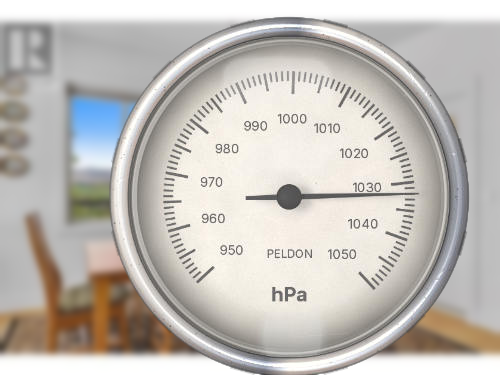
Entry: 1032; hPa
